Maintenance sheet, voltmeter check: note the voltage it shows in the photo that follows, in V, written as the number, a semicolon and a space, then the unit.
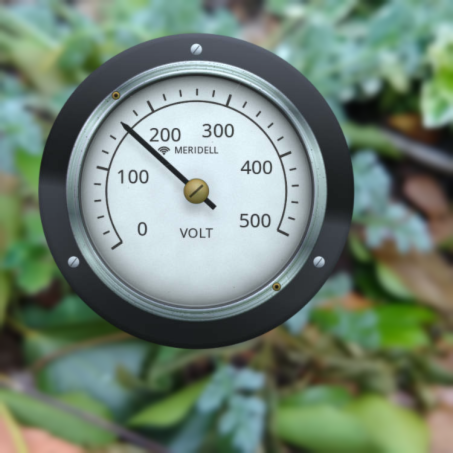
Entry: 160; V
